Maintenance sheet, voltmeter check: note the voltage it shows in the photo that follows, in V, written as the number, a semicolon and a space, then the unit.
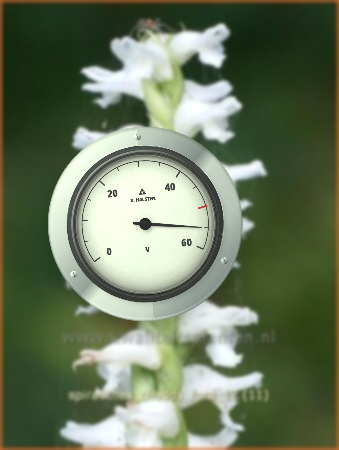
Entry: 55; V
